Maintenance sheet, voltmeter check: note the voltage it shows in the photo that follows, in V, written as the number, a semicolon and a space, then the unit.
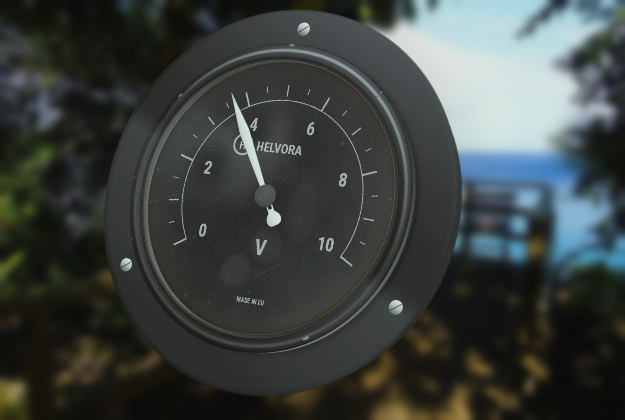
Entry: 3.75; V
